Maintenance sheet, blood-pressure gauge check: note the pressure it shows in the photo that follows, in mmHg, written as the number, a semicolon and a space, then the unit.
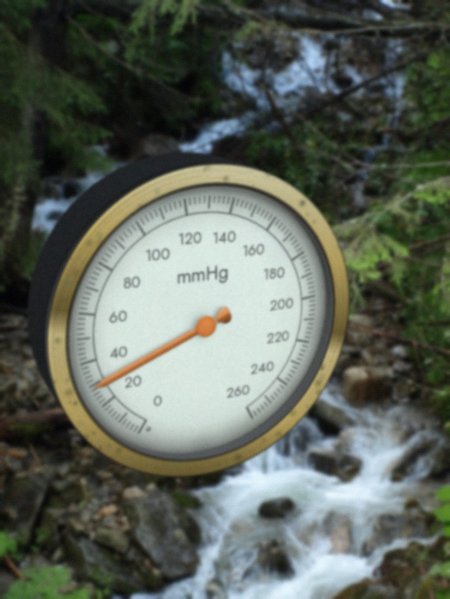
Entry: 30; mmHg
